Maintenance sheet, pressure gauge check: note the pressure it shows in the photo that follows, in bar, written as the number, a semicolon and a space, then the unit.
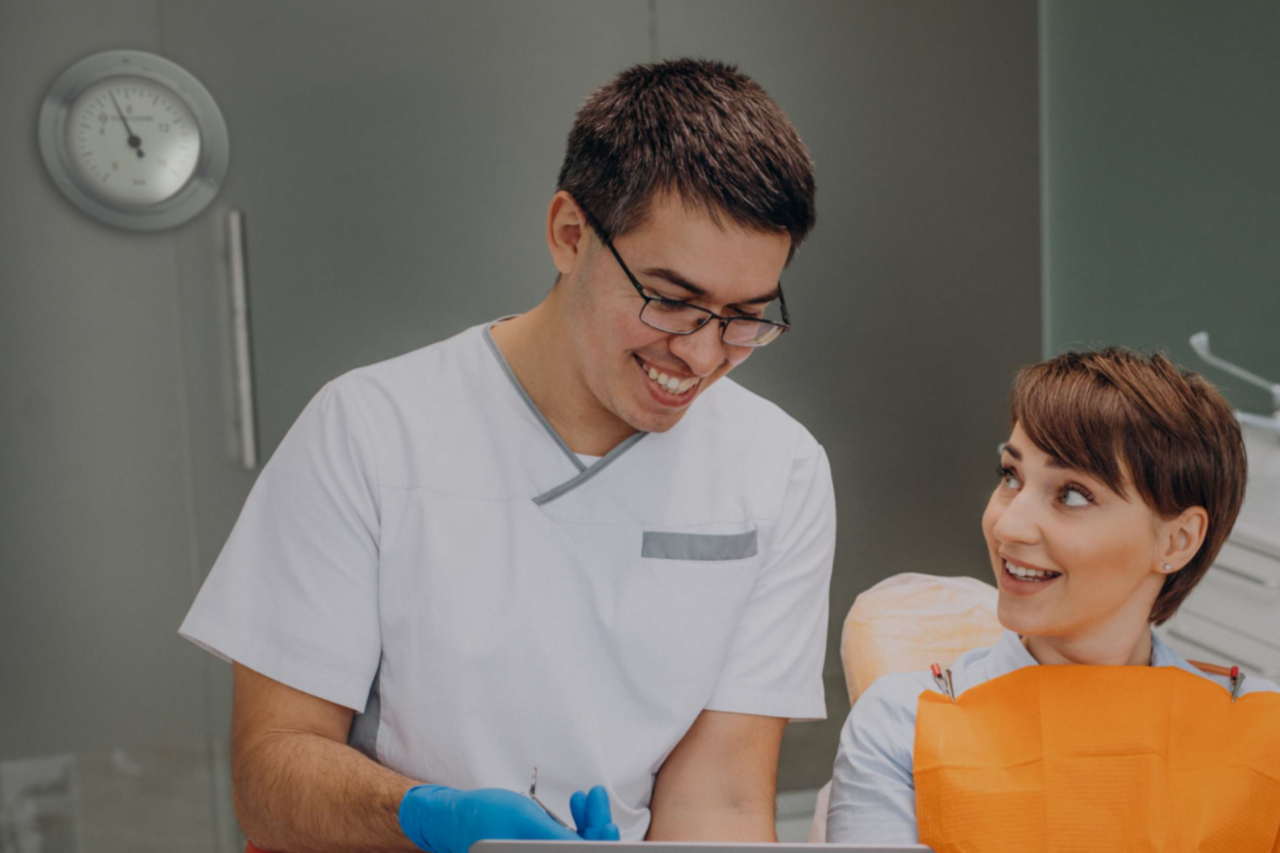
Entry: 7; bar
